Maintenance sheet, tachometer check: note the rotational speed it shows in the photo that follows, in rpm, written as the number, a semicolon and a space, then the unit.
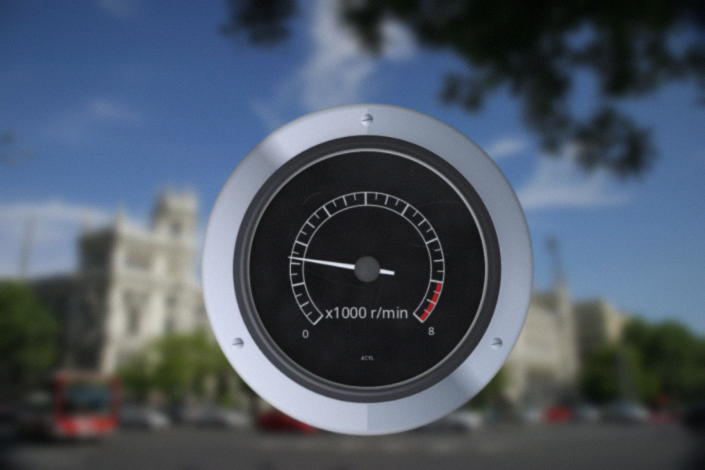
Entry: 1625; rpm
